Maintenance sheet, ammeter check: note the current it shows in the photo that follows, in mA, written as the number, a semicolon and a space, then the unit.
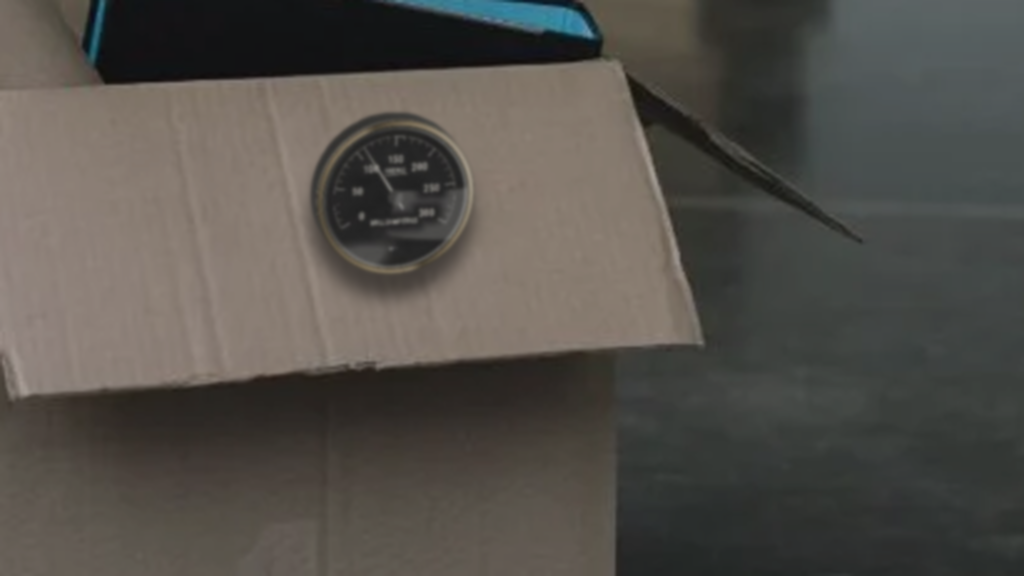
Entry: 110; mA
